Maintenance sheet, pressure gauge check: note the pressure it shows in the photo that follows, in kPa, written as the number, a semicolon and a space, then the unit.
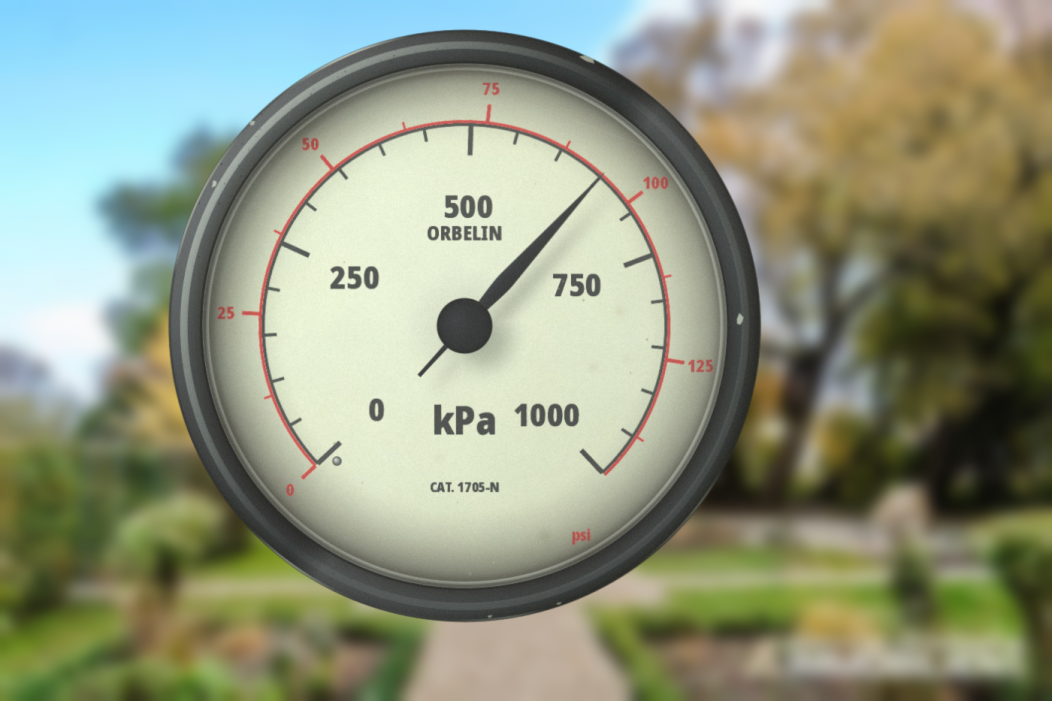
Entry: 650; kPa
